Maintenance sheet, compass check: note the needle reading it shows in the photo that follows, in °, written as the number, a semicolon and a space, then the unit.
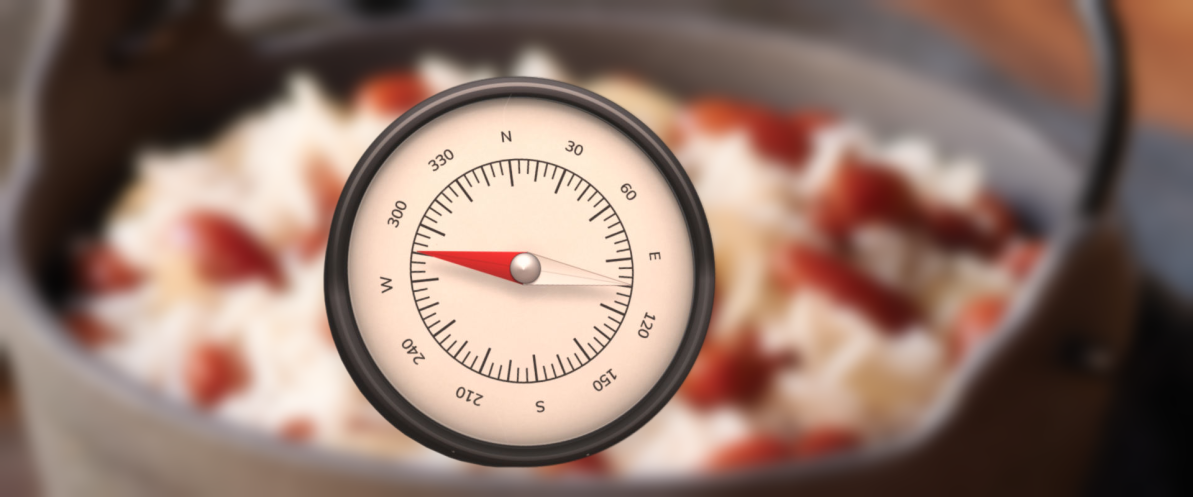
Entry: 285; °
